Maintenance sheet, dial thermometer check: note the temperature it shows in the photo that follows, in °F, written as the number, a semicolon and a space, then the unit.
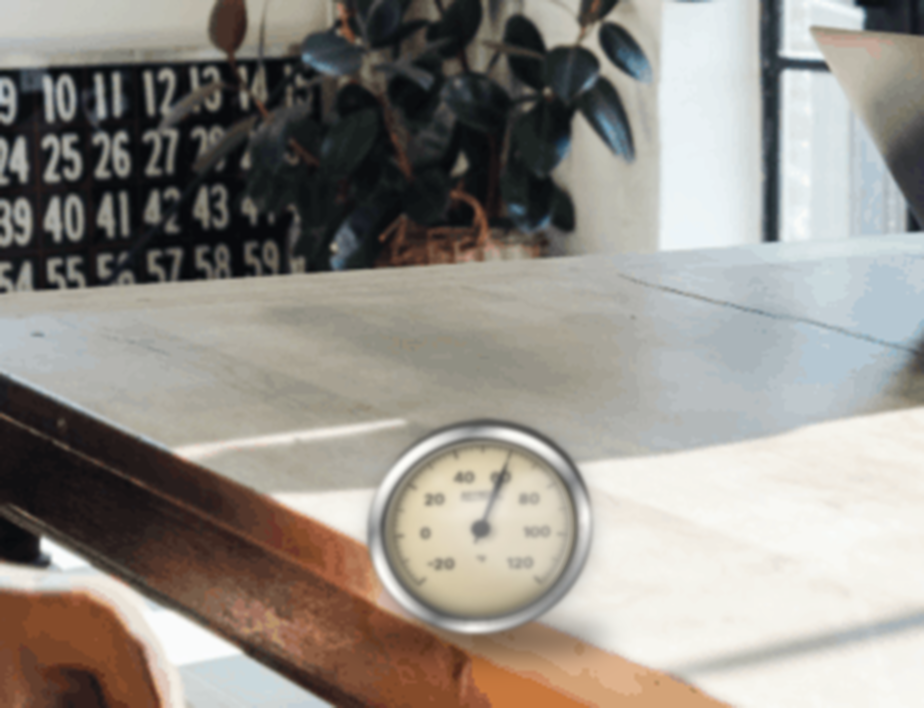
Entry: 60; °F
